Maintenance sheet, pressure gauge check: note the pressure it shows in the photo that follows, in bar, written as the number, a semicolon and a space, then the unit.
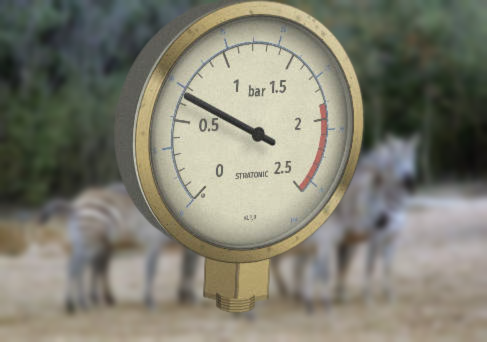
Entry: 0.65; bar
